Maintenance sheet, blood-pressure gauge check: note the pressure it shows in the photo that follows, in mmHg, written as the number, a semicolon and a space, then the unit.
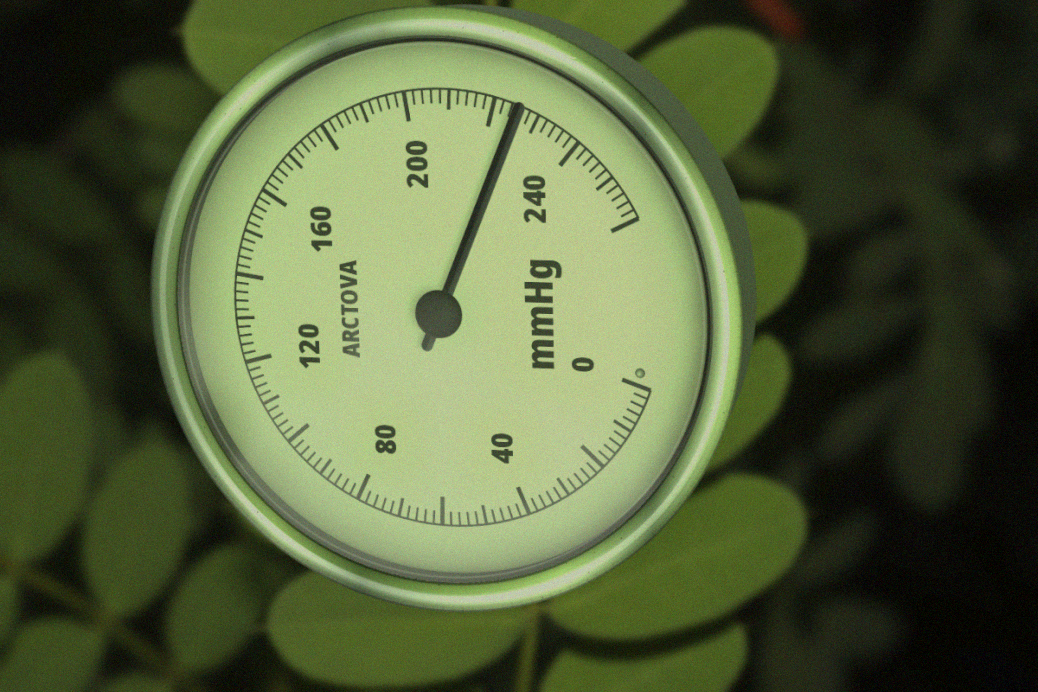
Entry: 226; mmHg
